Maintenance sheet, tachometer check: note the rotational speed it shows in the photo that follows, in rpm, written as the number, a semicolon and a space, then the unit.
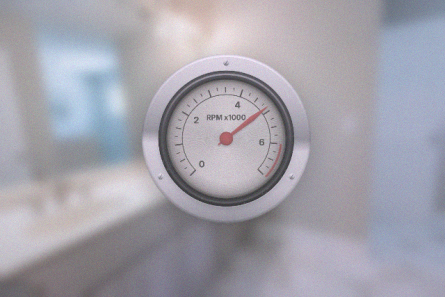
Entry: 4875; rpm
